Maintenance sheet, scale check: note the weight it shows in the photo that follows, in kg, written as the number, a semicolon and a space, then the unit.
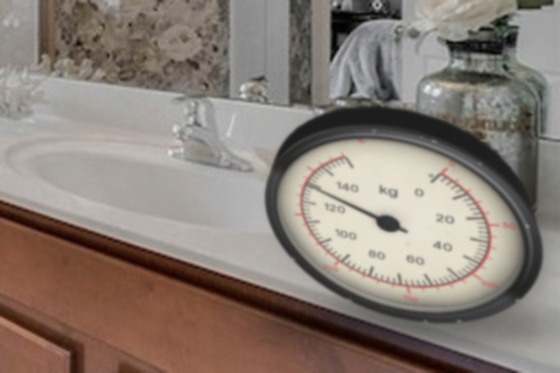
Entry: 130; kg
